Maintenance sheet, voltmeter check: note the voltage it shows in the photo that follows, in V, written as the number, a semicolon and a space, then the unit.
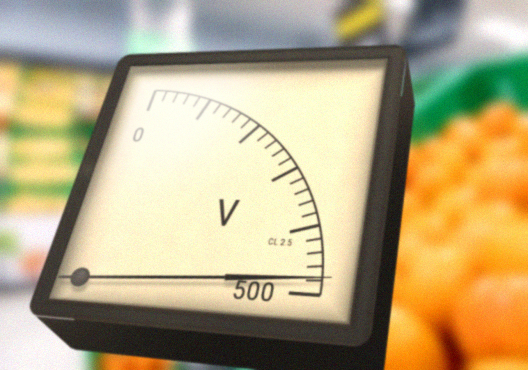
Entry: 480; V
